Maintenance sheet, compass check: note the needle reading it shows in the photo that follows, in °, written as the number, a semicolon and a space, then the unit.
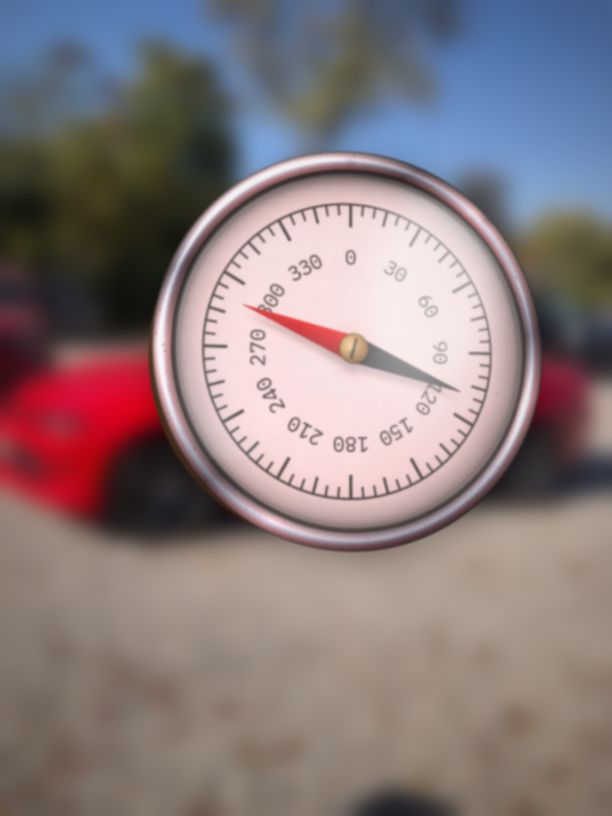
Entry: 290; °
